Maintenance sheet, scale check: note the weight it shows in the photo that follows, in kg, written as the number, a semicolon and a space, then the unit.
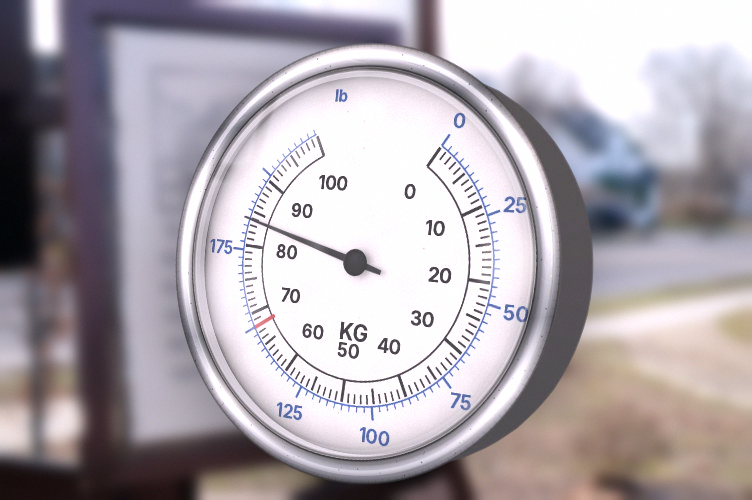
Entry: 84; kg
